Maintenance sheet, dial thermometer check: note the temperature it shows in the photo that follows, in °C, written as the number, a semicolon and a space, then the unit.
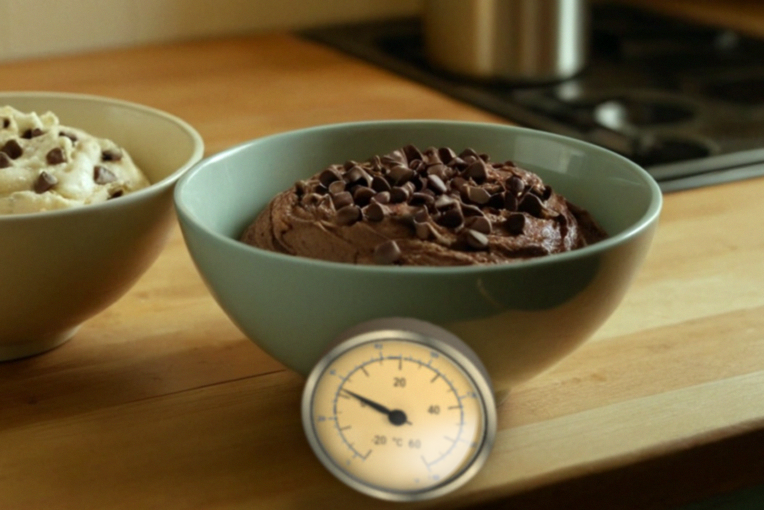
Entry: 2.5; °C
